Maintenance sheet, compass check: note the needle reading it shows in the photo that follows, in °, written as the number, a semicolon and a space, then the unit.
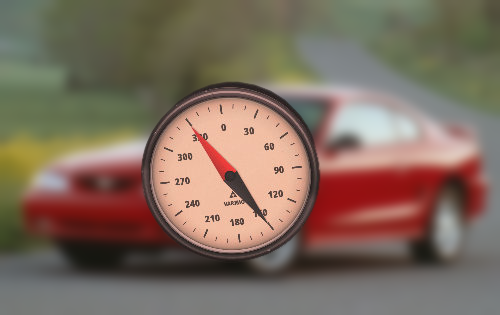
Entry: 330; °
